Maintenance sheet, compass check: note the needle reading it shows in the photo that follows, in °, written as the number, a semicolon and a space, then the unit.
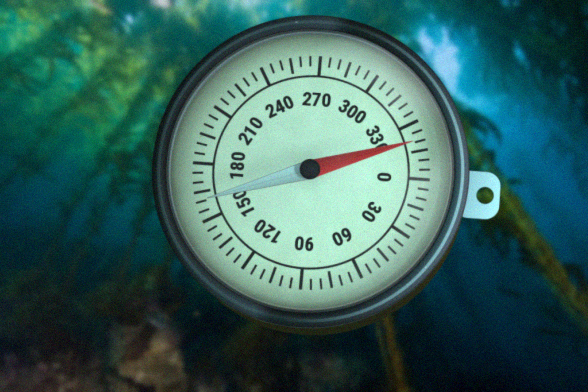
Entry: 340; °
